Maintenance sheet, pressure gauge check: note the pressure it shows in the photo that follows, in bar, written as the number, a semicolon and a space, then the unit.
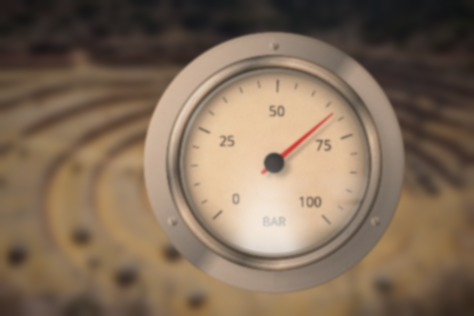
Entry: 67.5; bar
